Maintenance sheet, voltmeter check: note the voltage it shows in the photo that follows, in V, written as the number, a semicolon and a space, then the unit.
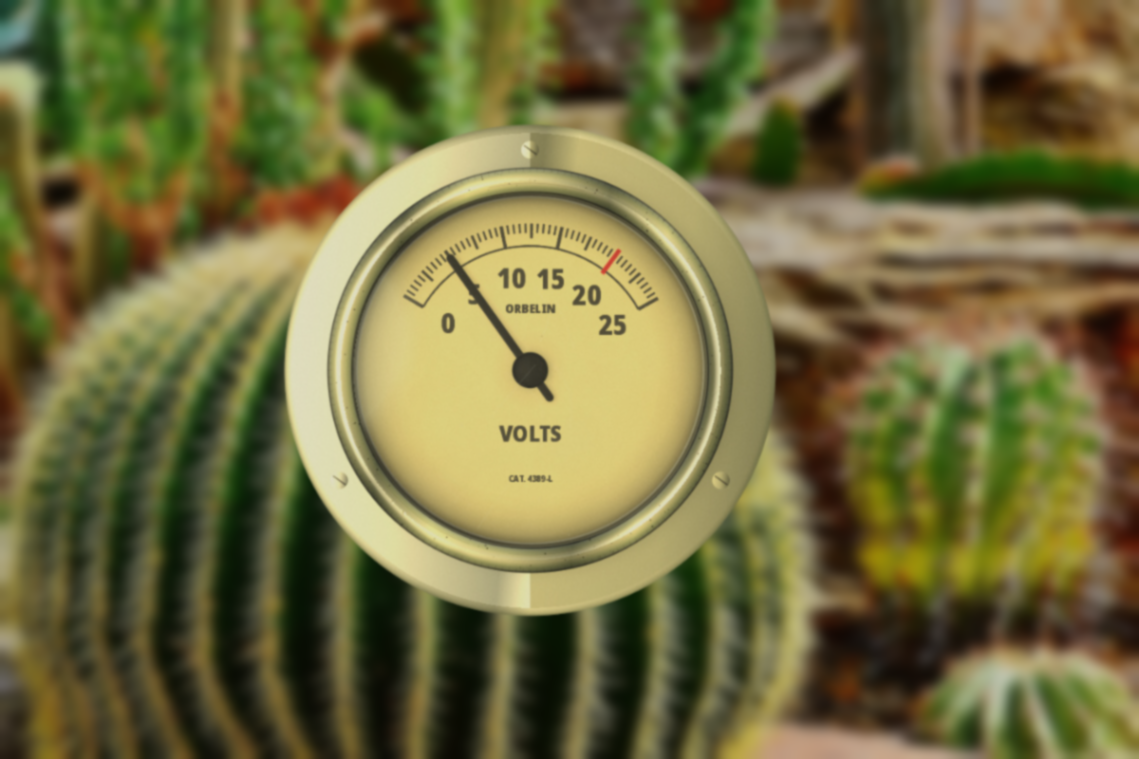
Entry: 5; V
